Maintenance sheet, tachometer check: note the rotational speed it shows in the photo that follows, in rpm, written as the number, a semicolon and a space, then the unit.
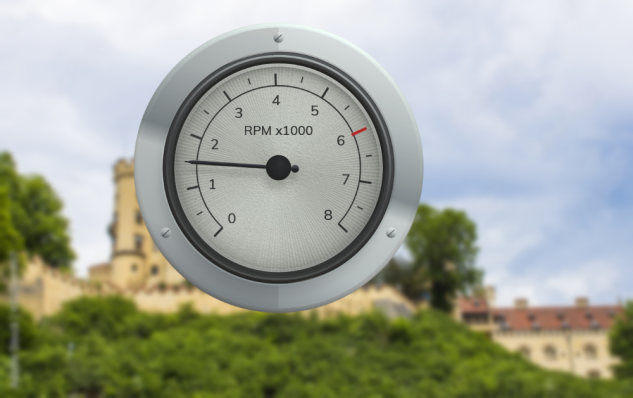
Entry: 1500; rpm
